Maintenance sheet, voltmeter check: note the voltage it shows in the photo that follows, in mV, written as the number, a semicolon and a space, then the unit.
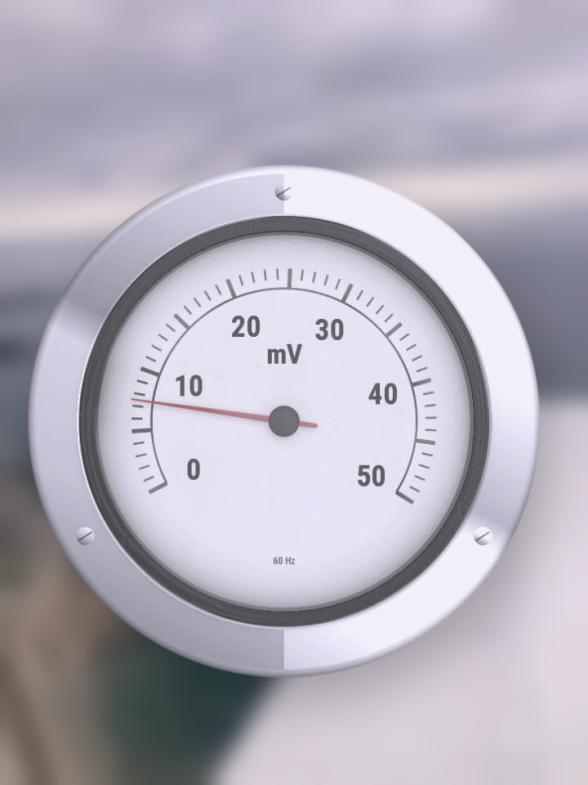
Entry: 7.5; mV
